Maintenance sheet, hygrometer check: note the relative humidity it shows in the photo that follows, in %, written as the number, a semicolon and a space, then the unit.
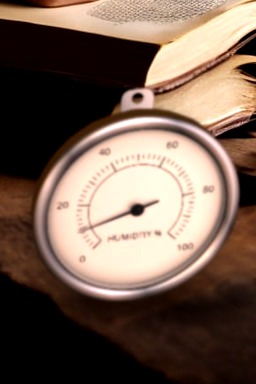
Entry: 10; %
